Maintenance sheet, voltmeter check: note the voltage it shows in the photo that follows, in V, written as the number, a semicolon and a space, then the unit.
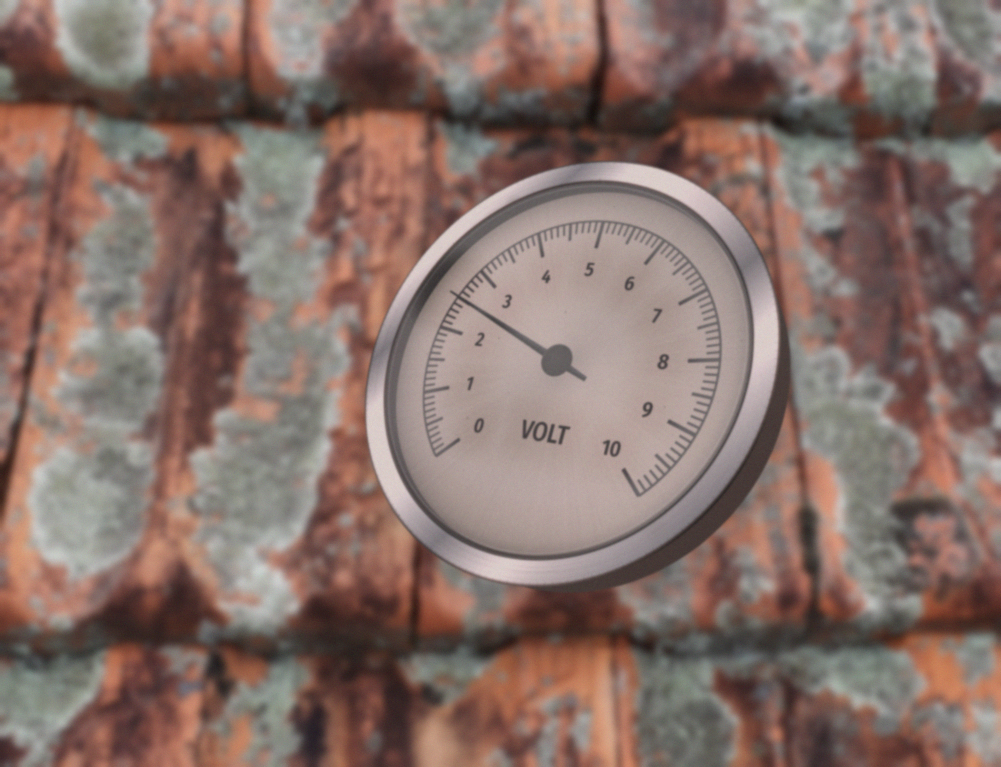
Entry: 2.5; V
